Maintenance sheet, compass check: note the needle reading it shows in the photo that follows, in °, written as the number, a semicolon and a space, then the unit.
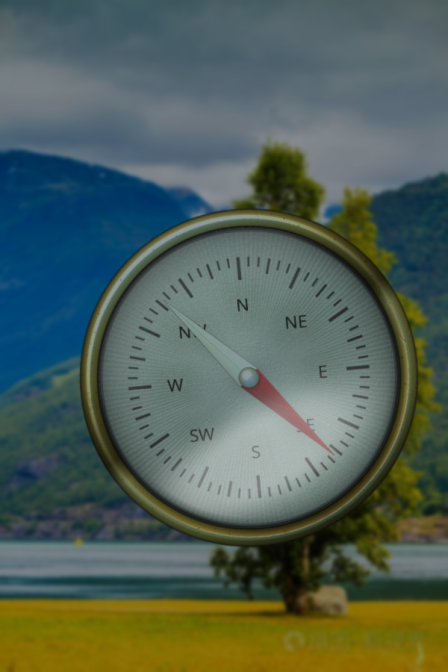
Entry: 137.5; °
